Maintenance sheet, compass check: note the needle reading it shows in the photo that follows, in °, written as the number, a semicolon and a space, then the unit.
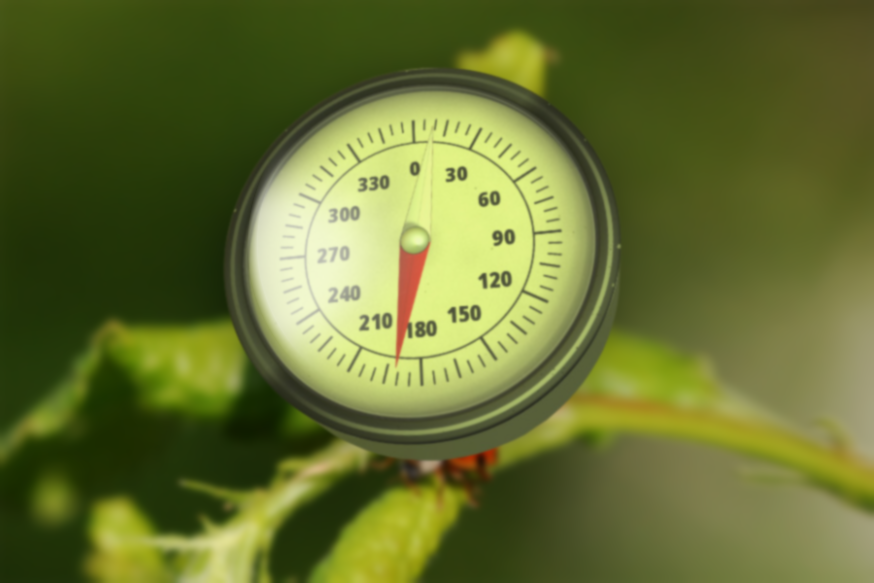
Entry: 190; °
